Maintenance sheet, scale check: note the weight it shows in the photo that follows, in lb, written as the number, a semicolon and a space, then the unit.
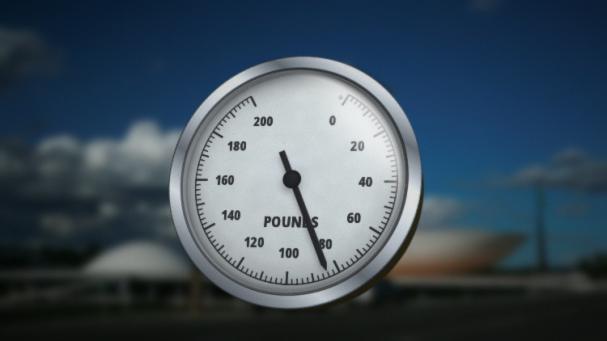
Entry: 84; lb
